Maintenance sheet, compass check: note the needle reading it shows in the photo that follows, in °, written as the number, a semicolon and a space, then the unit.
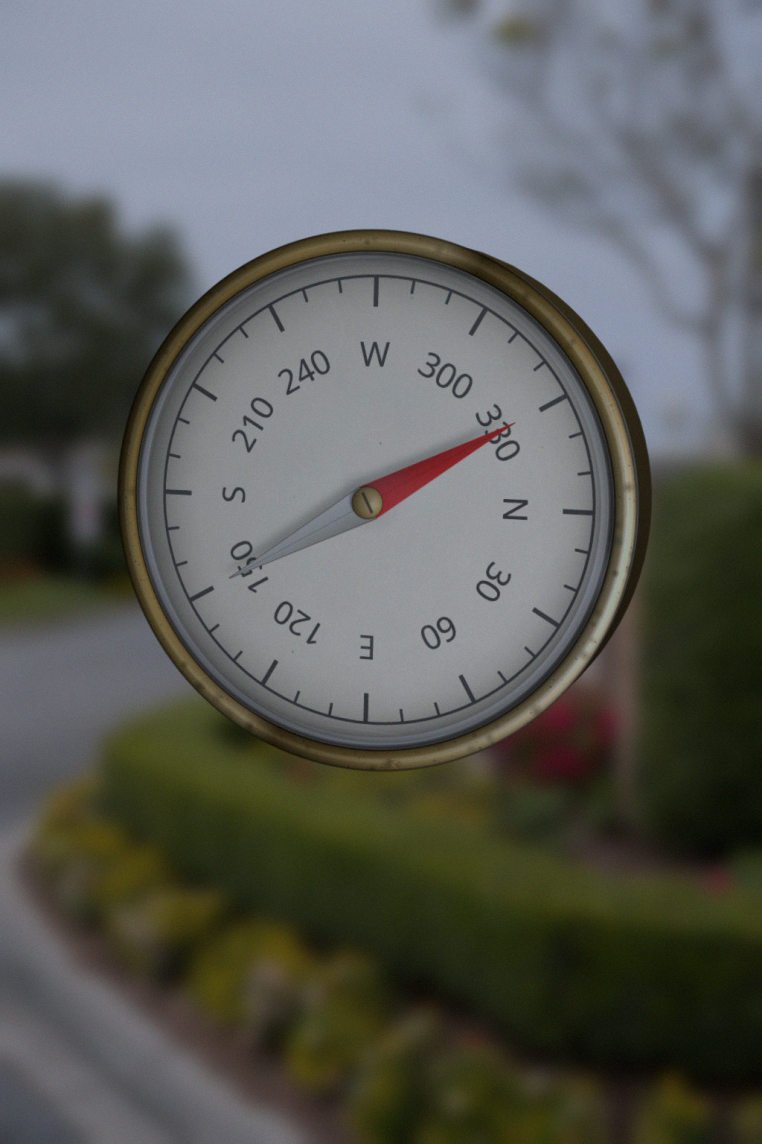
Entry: 330; °
